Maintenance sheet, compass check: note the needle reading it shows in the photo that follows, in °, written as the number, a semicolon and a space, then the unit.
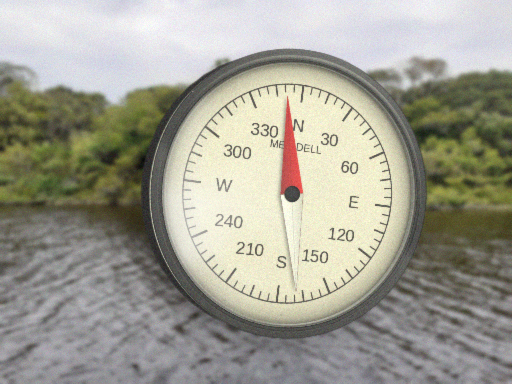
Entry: 350; °
